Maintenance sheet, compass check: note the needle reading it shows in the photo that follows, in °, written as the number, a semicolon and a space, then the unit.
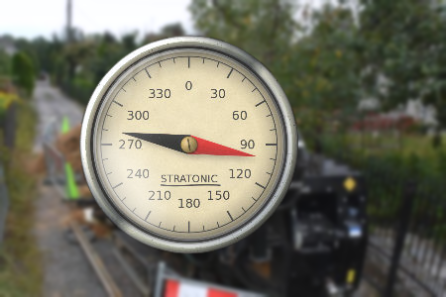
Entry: 100; °
